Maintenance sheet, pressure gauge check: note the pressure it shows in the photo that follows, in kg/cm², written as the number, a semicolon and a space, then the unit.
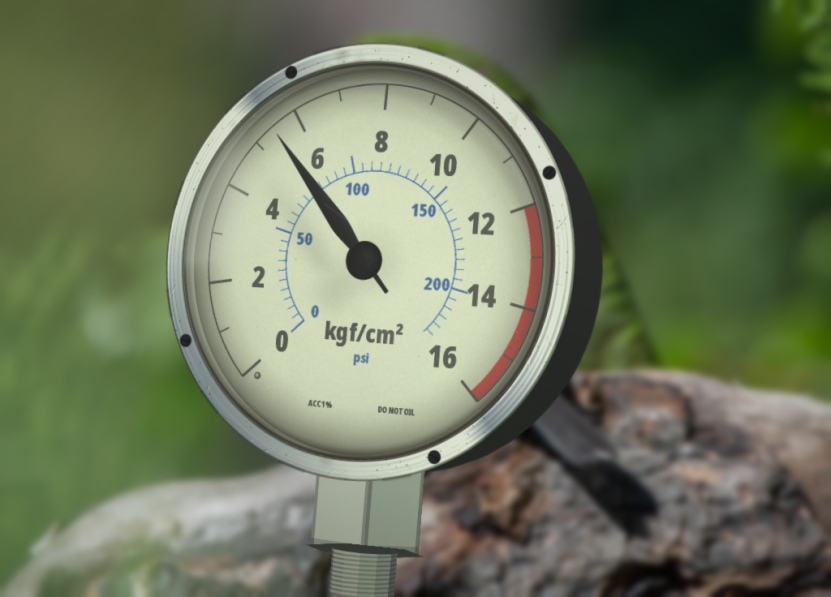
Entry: 5.5; kg/cm²
